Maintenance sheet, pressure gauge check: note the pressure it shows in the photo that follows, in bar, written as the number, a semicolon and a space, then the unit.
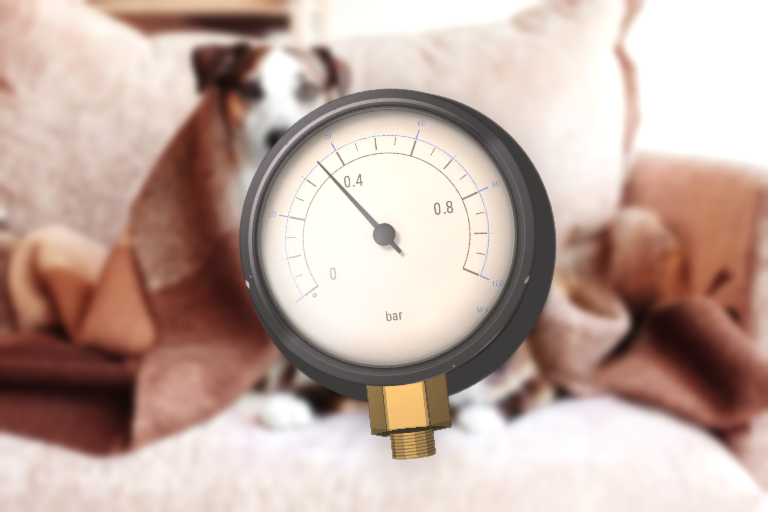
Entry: 0.35; bar
